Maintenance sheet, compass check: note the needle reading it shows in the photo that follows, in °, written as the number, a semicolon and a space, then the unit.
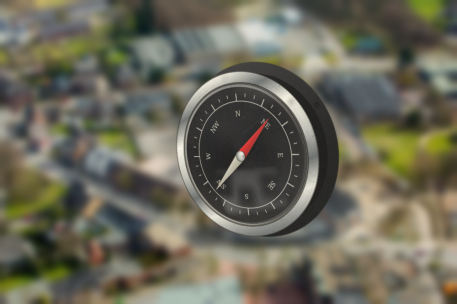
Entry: 45; °
